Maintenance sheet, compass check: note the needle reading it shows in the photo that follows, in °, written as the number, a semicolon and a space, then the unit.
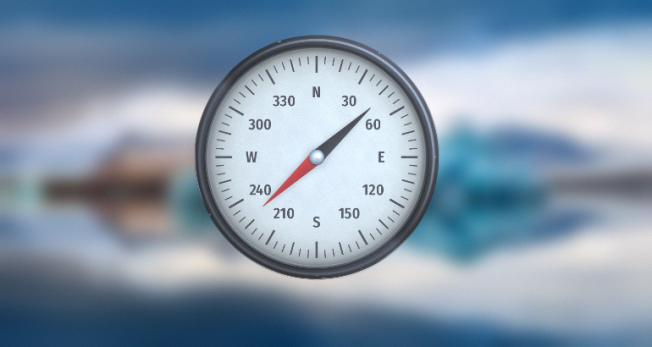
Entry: 227.5; °
